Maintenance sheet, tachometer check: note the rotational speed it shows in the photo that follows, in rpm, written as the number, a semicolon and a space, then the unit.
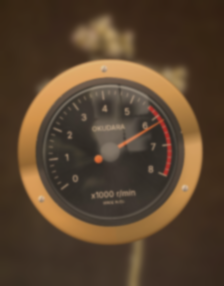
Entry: 6200; rpm
